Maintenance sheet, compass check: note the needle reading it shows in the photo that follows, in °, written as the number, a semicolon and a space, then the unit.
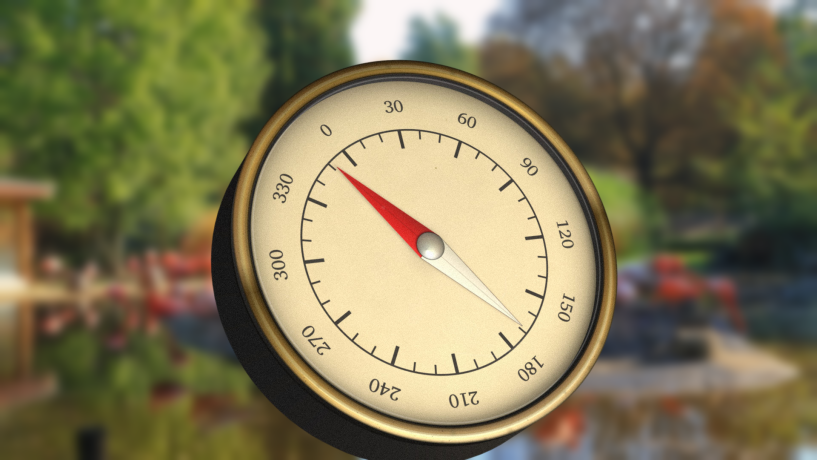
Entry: 350; °
